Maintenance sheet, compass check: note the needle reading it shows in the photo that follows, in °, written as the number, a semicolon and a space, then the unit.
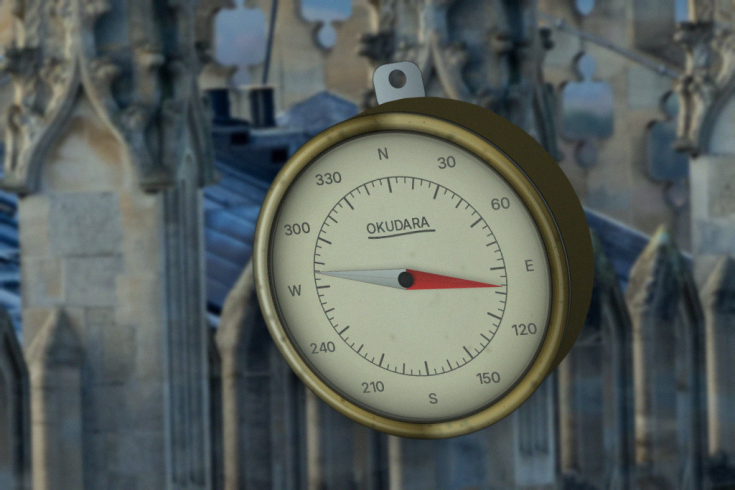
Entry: 100; °
